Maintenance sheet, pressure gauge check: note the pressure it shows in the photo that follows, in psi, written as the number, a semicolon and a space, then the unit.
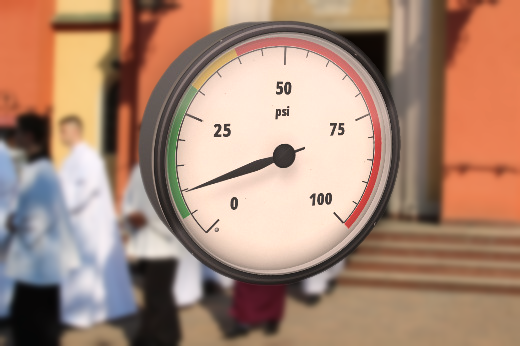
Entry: 10; psi
